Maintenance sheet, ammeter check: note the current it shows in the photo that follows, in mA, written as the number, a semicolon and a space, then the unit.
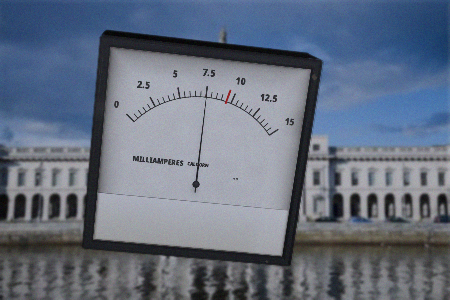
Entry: 7.5; mA
